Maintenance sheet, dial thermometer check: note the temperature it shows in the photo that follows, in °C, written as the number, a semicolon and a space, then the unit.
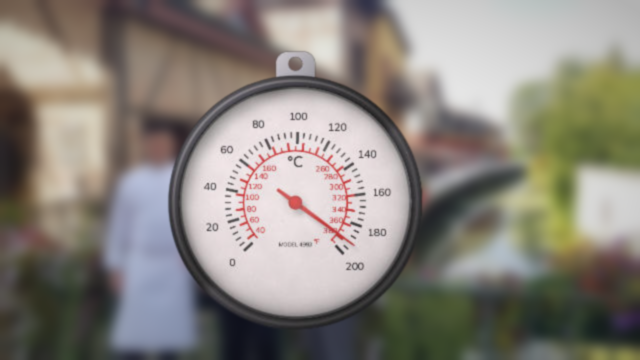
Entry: 192; °C
